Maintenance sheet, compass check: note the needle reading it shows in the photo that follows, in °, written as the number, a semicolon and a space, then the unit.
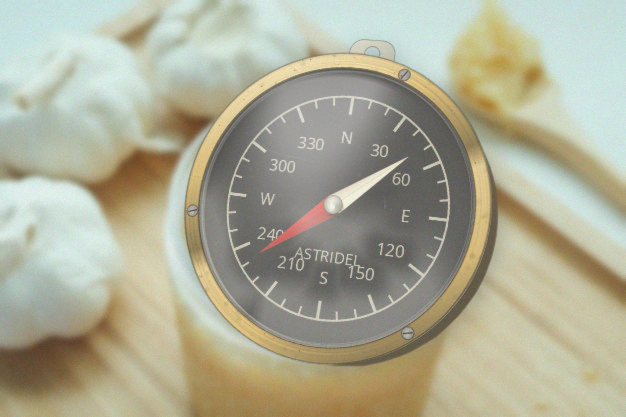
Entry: 230; °
